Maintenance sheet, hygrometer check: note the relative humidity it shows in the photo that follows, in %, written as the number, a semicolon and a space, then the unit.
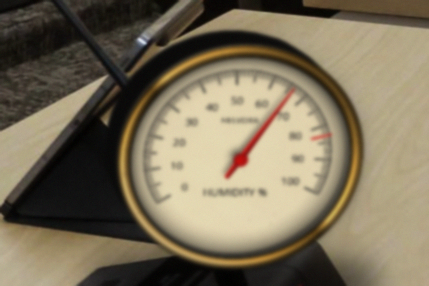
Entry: 65; %
